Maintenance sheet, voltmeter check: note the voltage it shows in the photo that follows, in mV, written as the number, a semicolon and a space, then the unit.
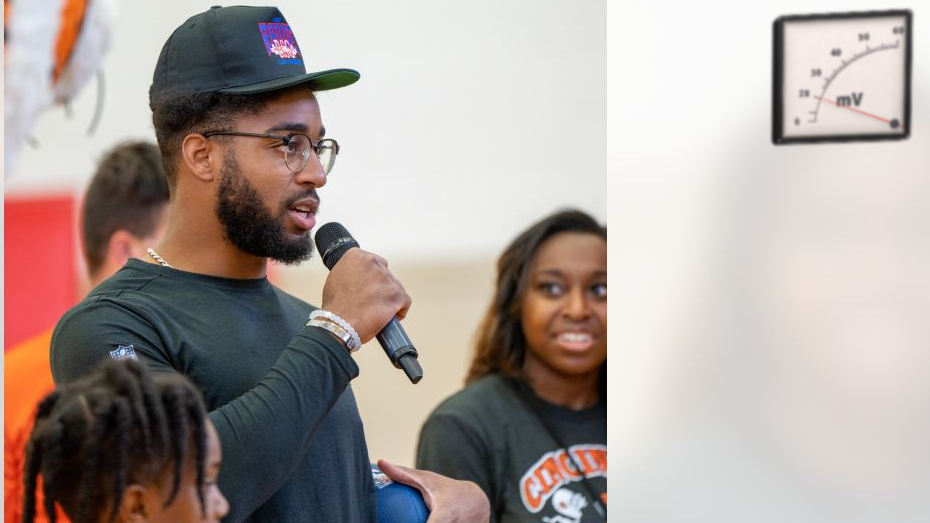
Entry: 20; mV
